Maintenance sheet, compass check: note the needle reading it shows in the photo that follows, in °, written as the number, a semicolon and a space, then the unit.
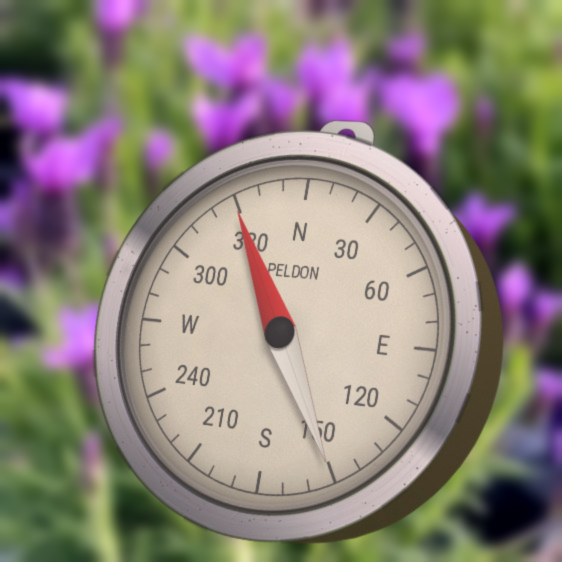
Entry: 330; °
